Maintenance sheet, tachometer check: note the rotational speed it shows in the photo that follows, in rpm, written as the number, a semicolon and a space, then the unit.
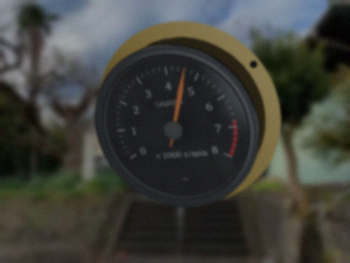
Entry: 4600; rpm
